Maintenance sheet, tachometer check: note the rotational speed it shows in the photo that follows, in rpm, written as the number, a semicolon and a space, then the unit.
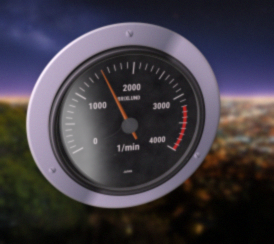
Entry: 1500; rpm
